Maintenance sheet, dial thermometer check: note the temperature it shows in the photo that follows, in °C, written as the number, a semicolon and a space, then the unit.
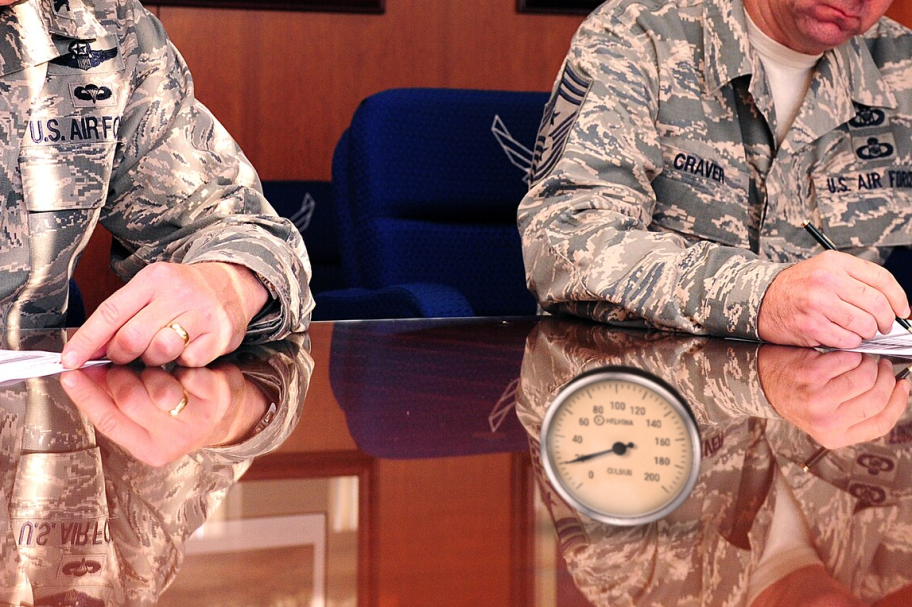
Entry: 20; °C
